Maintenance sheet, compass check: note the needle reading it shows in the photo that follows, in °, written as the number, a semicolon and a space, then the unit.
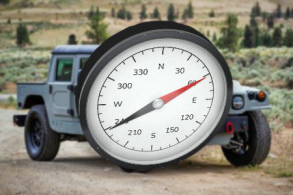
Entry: 60; °
